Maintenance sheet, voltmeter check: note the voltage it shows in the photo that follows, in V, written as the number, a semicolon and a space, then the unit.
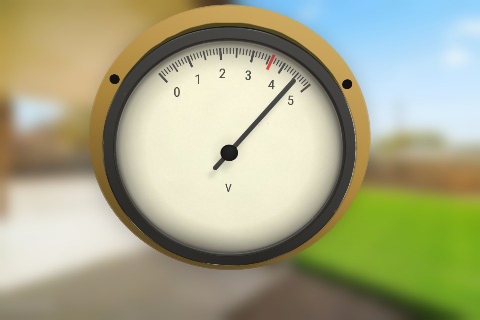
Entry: 4.5; V
